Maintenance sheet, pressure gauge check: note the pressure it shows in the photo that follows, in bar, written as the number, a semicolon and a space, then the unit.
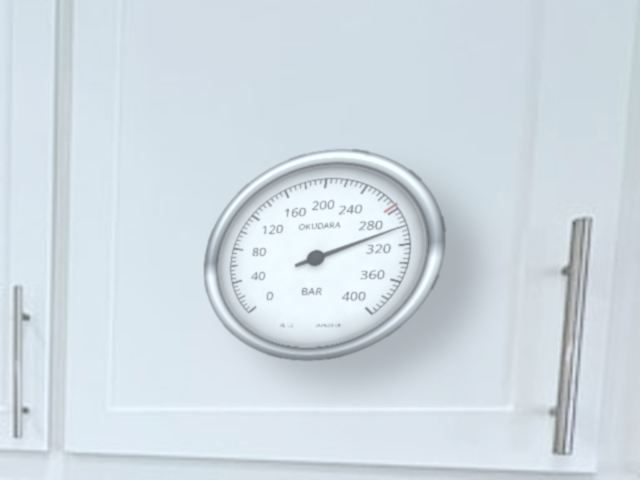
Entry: 300; bar
